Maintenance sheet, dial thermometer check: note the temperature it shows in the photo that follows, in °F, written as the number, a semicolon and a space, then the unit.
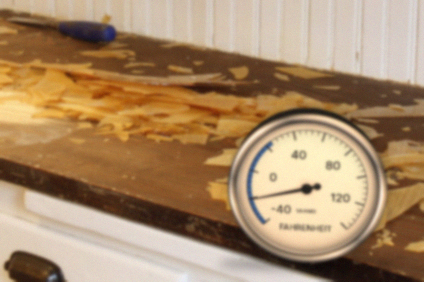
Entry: -20; °F
